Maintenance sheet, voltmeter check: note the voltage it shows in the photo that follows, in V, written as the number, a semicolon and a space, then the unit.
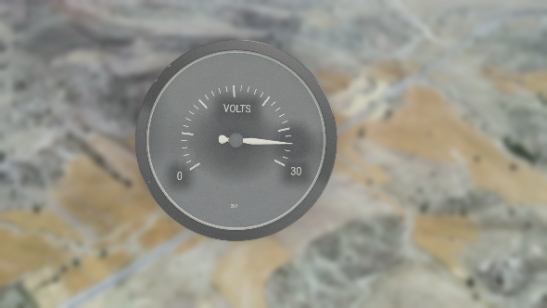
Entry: 27; V
